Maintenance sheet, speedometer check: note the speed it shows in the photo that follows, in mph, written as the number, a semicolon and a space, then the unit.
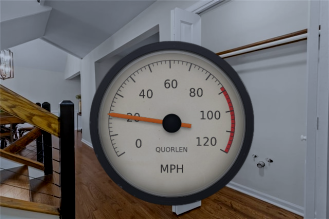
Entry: 20; mph
